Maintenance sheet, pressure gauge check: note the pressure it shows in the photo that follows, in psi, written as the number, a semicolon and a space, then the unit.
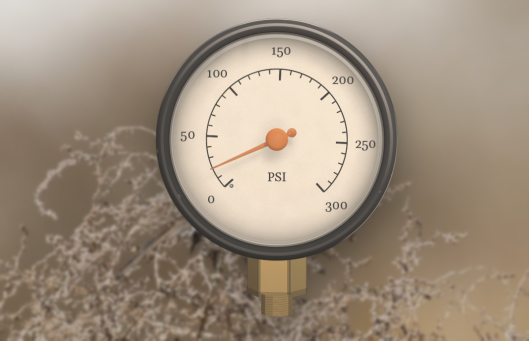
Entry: 20; psi
